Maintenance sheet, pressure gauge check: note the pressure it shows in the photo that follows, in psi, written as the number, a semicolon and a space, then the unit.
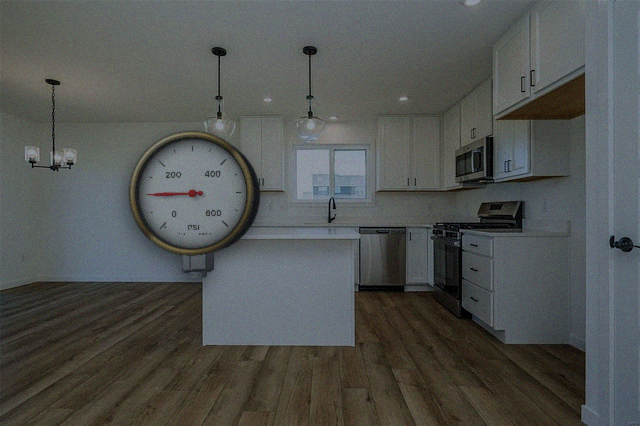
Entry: 100; psi
